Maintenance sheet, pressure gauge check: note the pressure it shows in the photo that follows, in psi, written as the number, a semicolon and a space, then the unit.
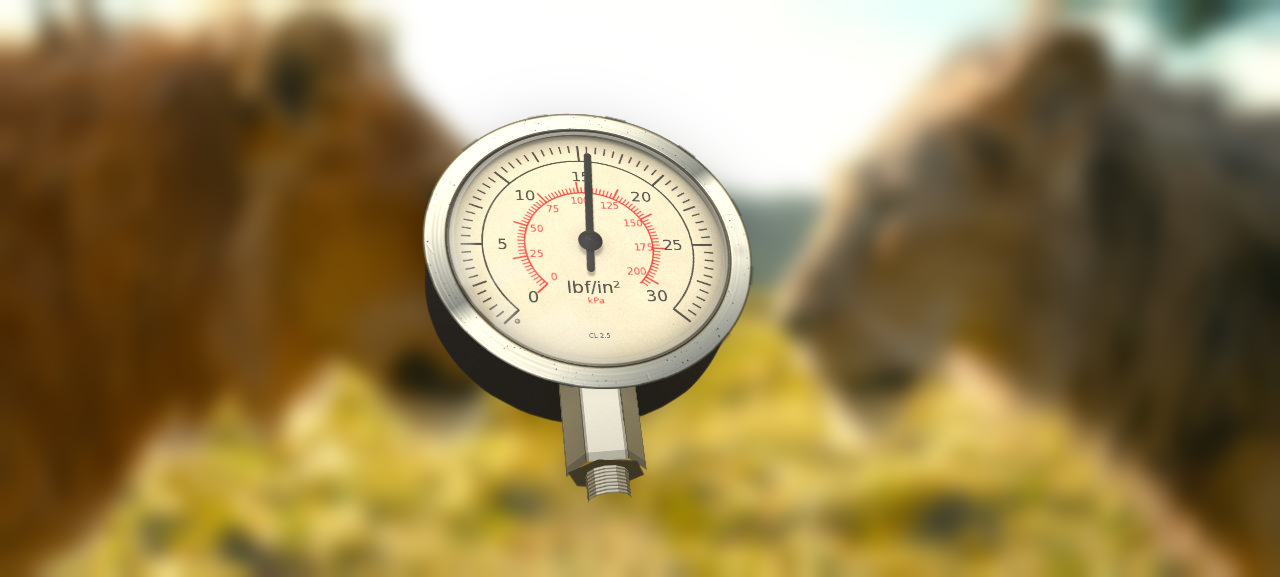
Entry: 15.5; psi
